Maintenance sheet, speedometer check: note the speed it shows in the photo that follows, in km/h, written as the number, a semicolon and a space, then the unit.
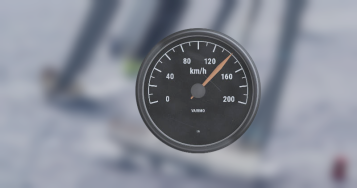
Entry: 140; km/h
